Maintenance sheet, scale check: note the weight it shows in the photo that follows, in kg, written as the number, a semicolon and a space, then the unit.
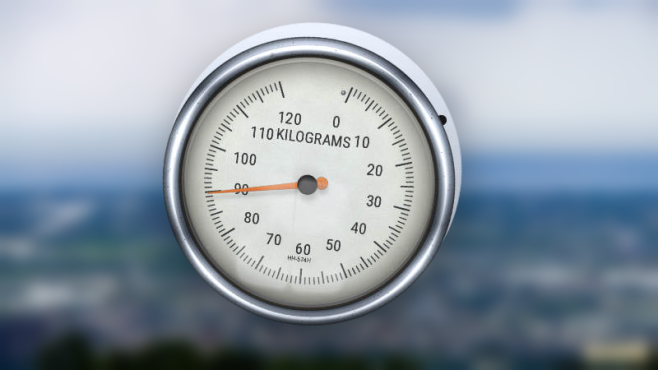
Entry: 90; kg
